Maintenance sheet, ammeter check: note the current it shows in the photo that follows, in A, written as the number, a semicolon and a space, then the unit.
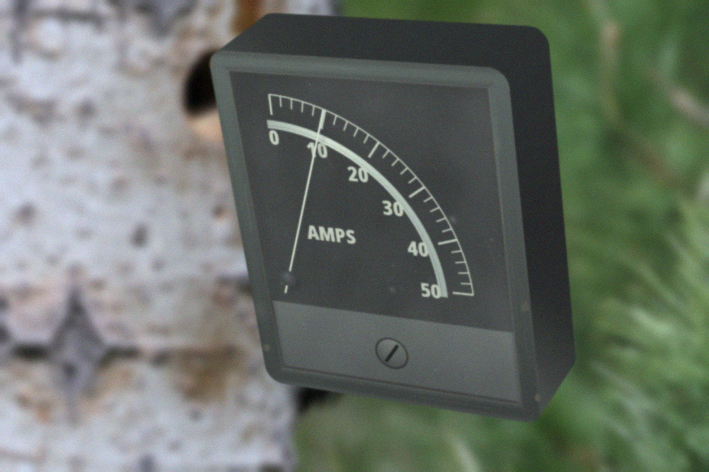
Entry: 10; A
